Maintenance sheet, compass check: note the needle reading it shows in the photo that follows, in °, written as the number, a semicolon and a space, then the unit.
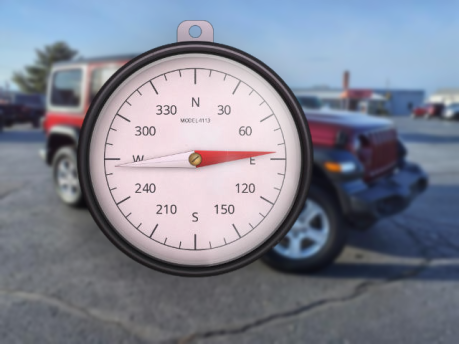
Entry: 85; °
